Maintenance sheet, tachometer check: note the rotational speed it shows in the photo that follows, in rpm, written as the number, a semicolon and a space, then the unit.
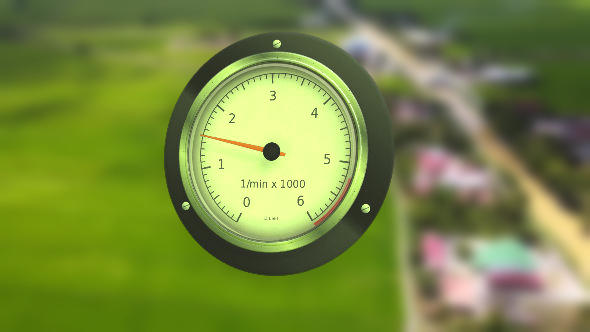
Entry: 1500; rpm
